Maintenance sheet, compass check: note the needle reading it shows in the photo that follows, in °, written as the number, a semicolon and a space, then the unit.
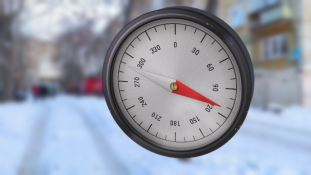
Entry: 110; °
